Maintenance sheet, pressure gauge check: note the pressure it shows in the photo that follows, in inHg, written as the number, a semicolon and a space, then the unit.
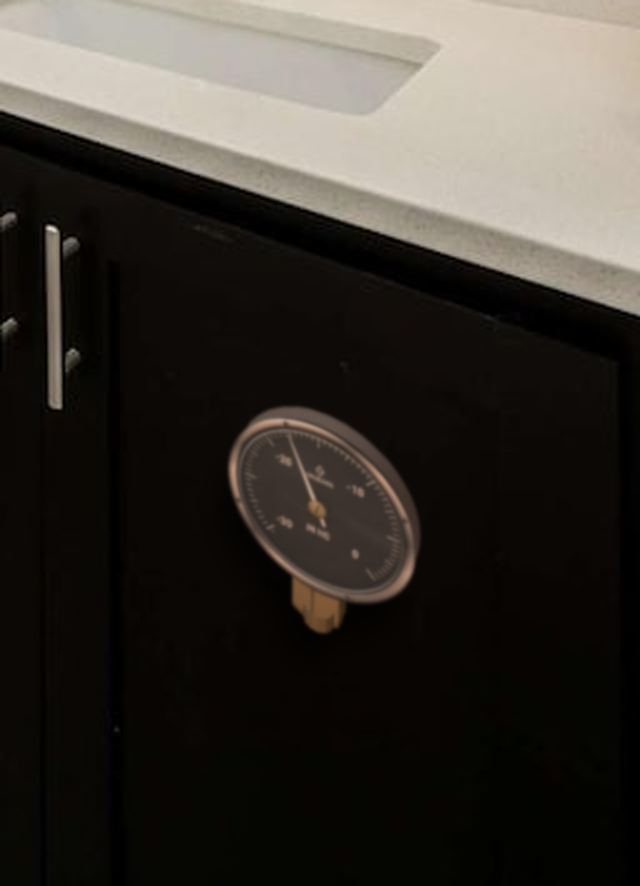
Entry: -17.5; inHg
